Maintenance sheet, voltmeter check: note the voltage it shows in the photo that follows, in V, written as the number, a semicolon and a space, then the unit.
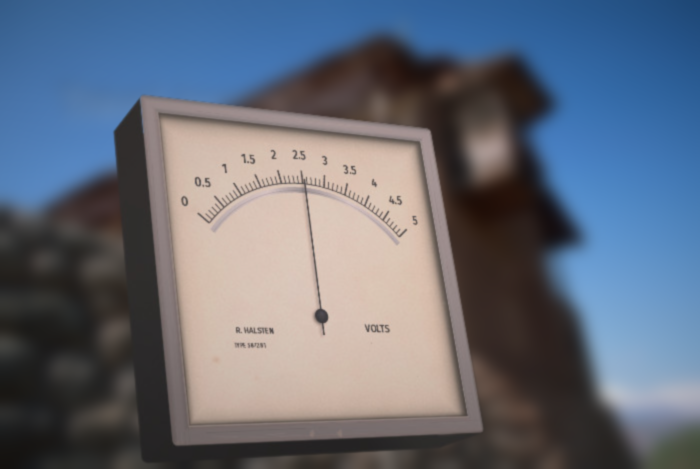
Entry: 2.5; V
